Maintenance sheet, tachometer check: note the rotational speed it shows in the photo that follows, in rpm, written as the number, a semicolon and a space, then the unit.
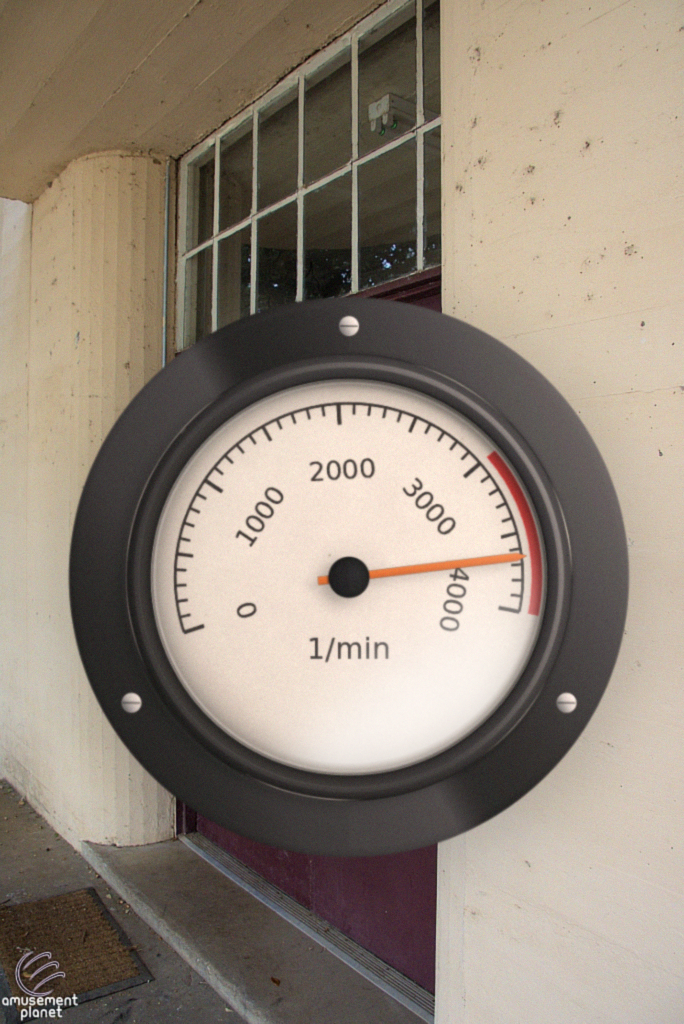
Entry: 3650; rpm
